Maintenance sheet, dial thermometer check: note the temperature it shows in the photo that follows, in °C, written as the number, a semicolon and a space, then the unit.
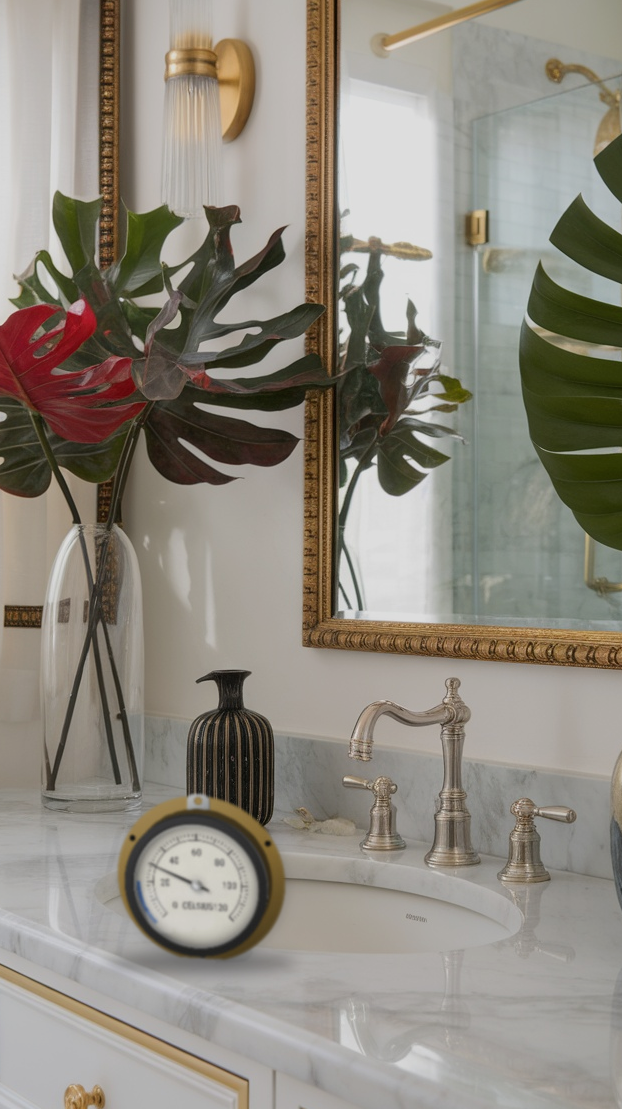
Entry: 30; °C
